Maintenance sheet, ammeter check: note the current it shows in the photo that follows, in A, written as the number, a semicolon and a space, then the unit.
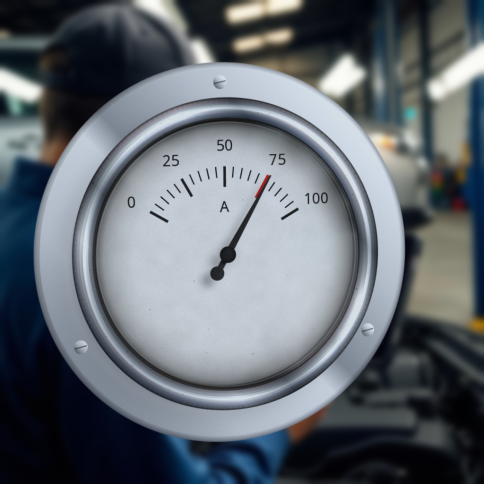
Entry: 75; A
